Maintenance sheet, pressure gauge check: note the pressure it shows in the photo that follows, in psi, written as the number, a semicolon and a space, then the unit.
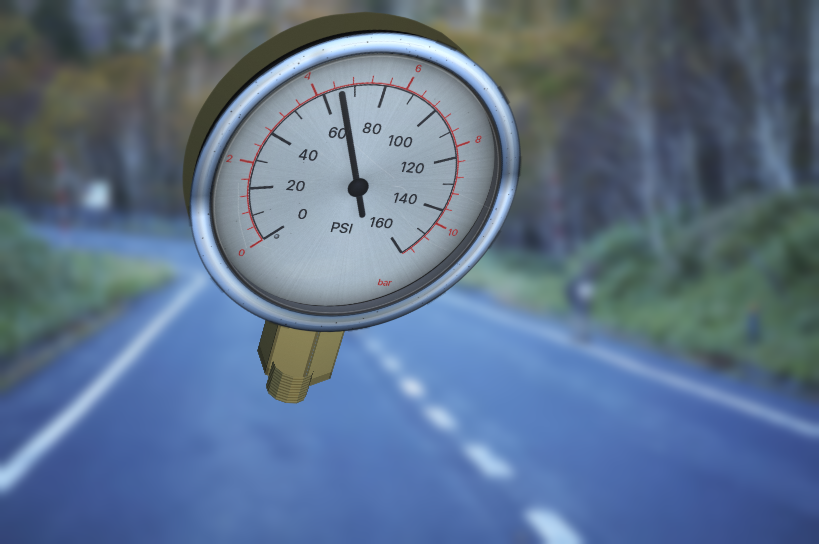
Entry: 65; psi
